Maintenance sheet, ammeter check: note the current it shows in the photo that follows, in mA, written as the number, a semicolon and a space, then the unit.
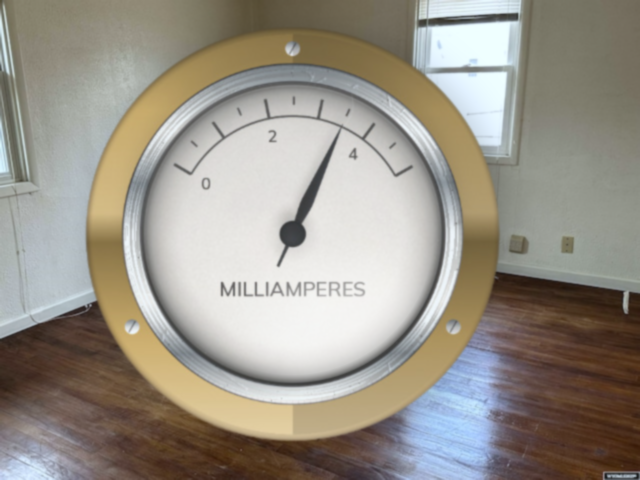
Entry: 3.5; mA
